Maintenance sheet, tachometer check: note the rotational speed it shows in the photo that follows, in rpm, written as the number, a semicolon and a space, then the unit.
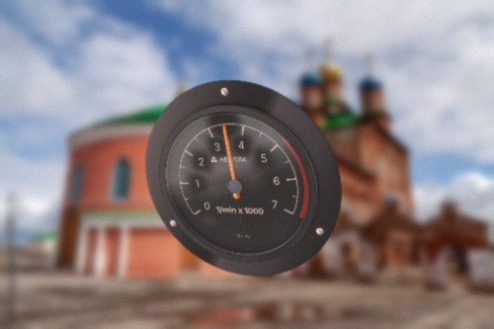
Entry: 3500; rpm
